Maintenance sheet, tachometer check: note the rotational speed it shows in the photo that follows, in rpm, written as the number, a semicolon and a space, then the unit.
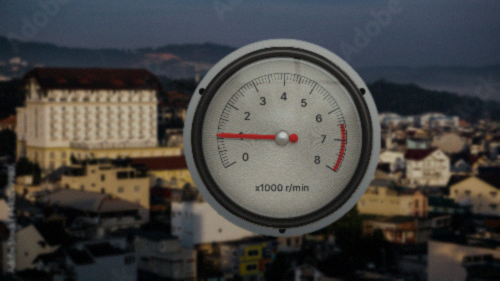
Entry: 1000; rpm
